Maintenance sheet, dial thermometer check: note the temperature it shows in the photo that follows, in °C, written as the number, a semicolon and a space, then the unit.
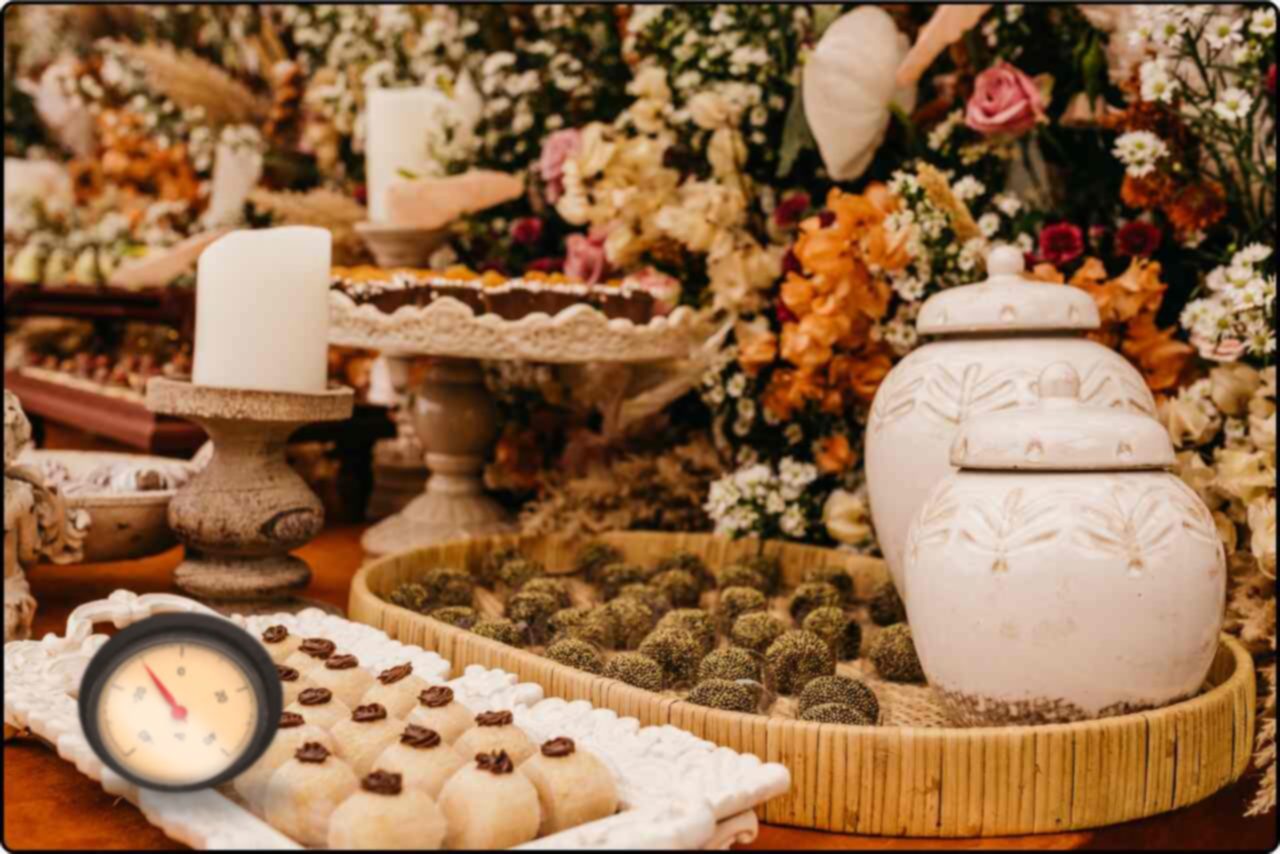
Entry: -10; °C
